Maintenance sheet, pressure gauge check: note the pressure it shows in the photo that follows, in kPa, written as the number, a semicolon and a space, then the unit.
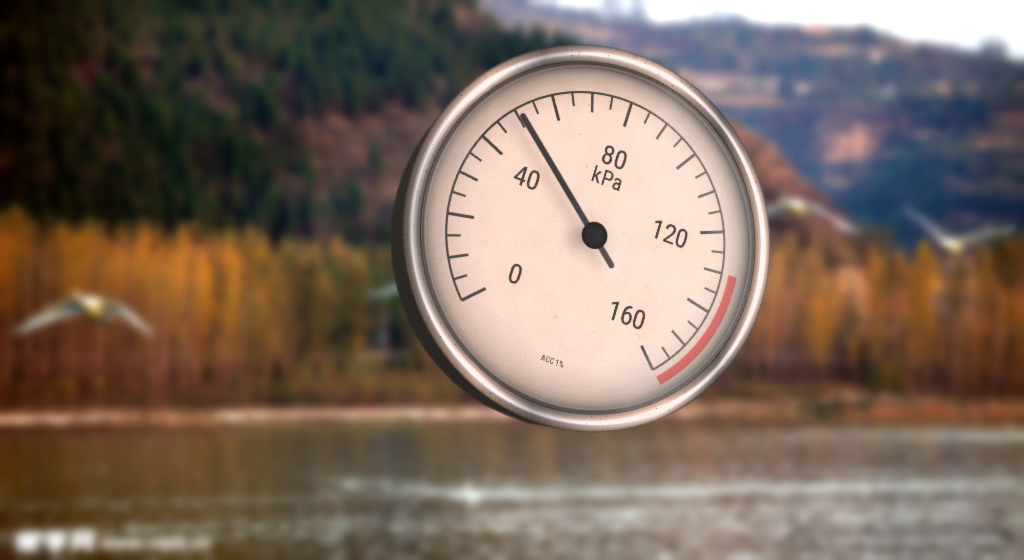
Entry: 50; kPa
